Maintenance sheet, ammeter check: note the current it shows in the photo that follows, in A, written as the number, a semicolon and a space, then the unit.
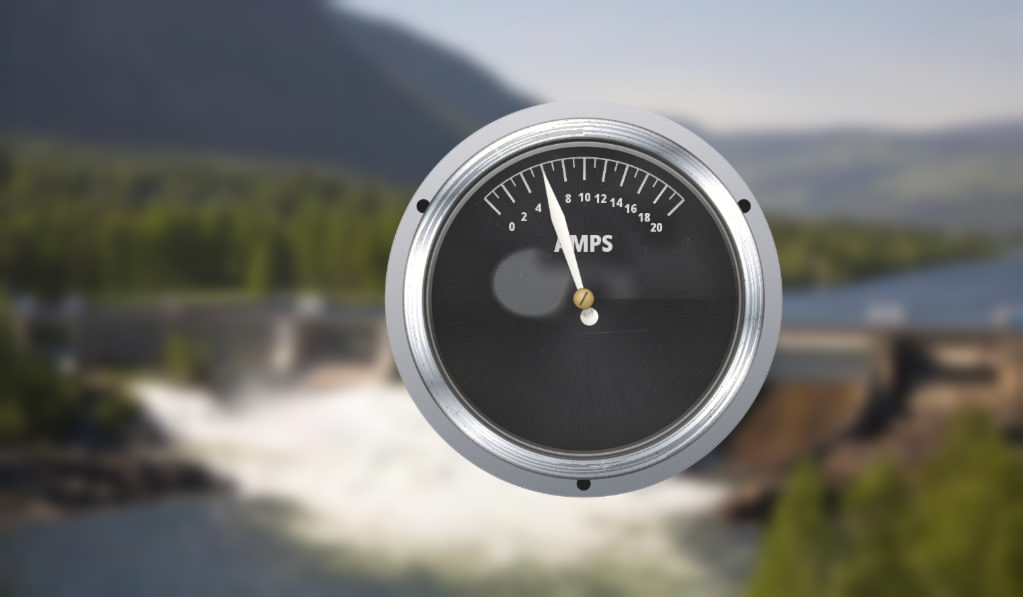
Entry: 6; A
